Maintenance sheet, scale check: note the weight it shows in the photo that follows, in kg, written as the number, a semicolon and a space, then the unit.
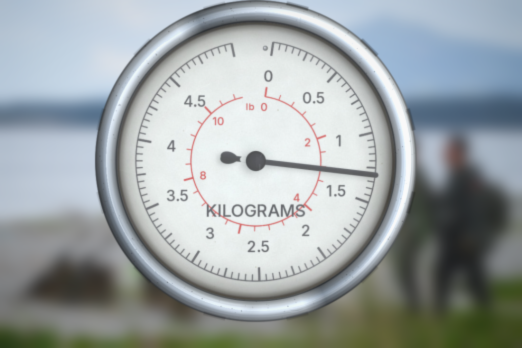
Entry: 1.3; kg
